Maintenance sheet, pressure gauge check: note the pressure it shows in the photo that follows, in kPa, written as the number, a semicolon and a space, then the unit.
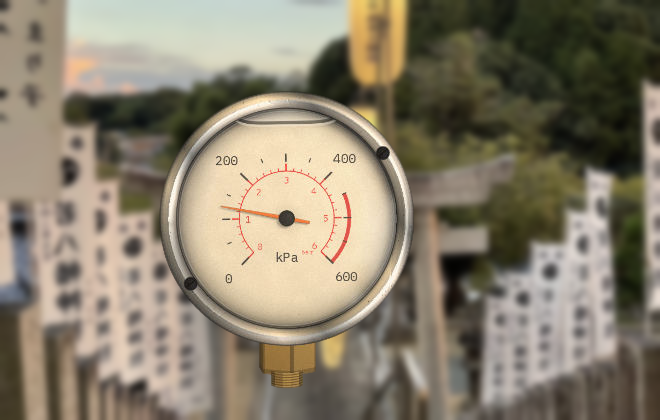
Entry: 125; kPa
